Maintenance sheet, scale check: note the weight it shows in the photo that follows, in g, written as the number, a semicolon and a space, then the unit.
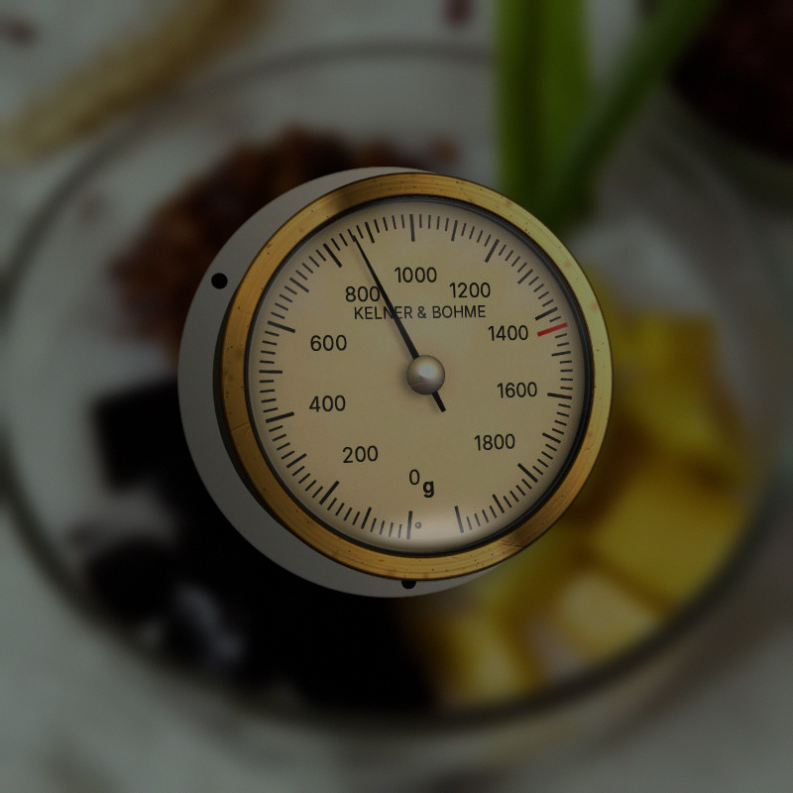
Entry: 860; g
